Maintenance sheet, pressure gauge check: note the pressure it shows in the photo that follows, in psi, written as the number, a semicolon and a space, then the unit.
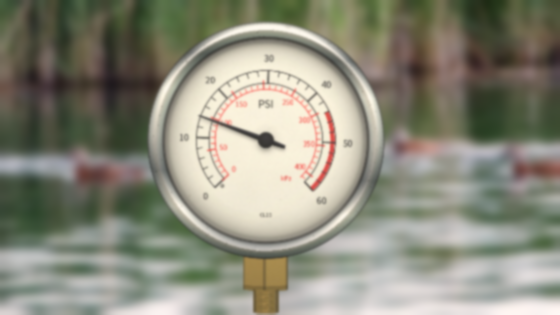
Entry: 14; psi
